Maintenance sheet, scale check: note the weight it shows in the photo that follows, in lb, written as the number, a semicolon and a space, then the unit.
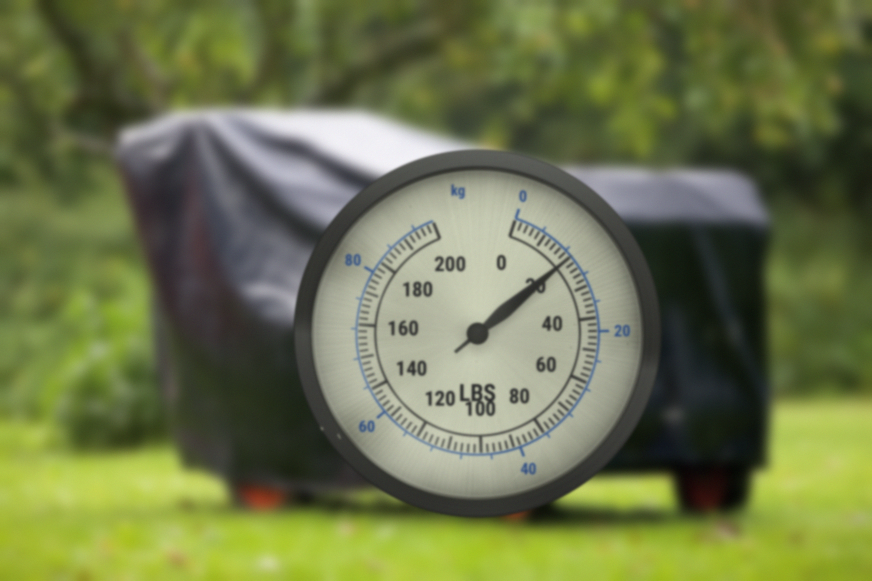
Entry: 20; lb
